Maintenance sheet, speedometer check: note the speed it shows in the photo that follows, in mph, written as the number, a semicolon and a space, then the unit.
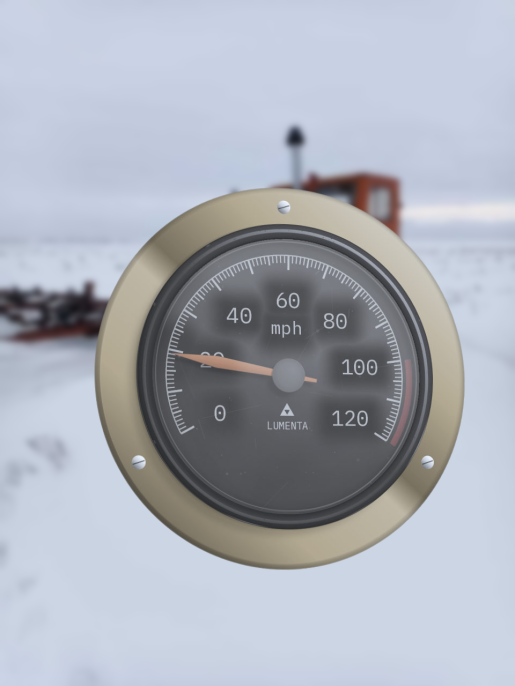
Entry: 19; mph
